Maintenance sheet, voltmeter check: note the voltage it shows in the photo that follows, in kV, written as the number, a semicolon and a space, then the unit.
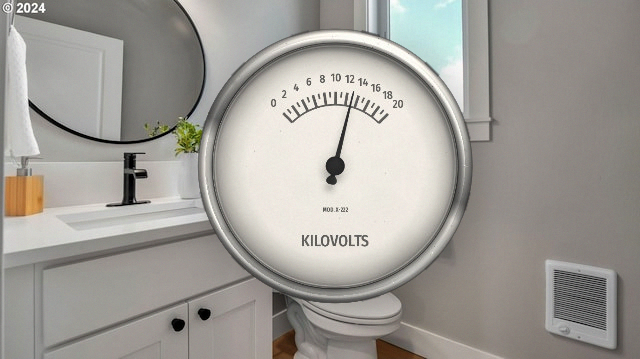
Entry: 13; kV
